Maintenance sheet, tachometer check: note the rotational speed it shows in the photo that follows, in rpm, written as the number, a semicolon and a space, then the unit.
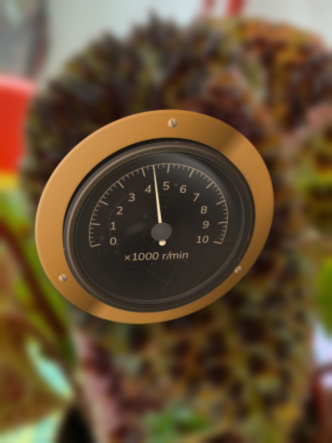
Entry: 4400; rpm
